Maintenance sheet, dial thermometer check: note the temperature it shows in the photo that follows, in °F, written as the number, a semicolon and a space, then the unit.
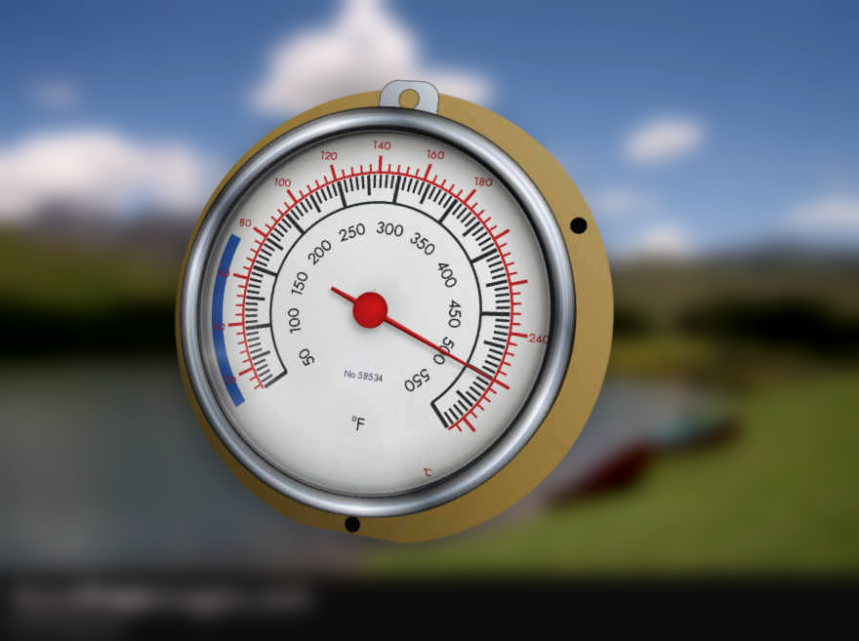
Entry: 500; °F
